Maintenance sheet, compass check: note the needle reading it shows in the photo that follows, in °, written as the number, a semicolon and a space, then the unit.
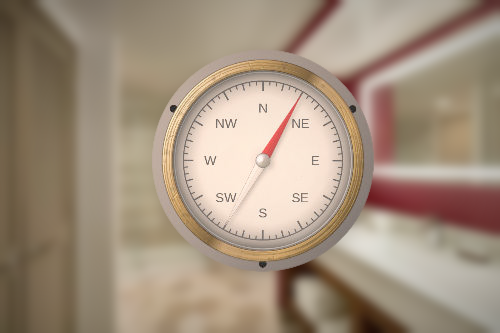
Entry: 30; °
